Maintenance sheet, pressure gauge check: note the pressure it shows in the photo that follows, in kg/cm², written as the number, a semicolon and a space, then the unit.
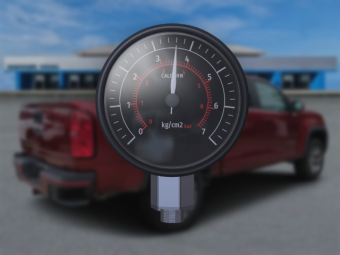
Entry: 3.6; kg/cm²
